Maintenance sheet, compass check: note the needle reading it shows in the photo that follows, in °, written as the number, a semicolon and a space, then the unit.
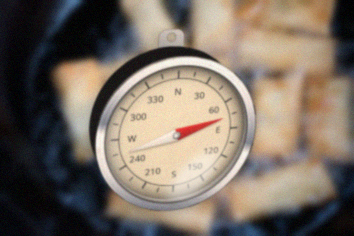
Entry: 75; °
